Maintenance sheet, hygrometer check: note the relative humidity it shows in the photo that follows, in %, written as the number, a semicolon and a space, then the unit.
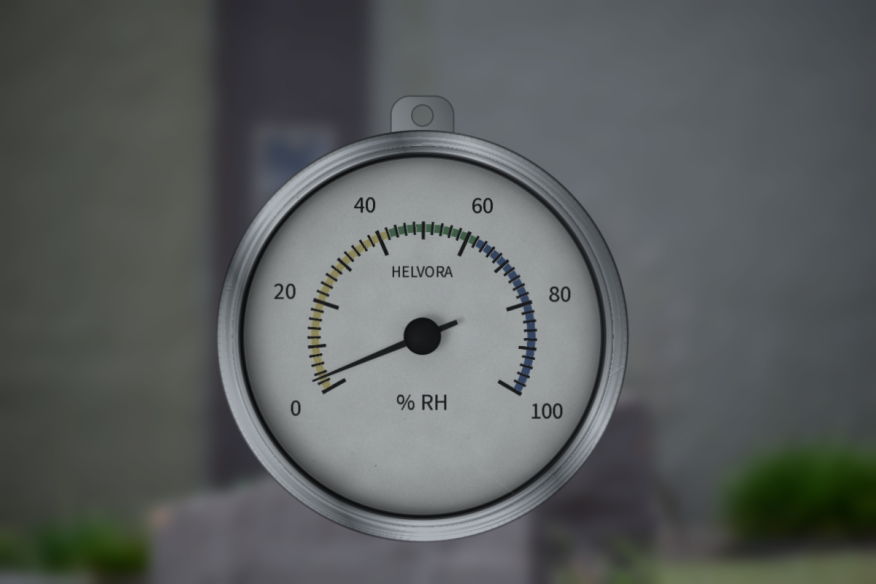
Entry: 3; %
